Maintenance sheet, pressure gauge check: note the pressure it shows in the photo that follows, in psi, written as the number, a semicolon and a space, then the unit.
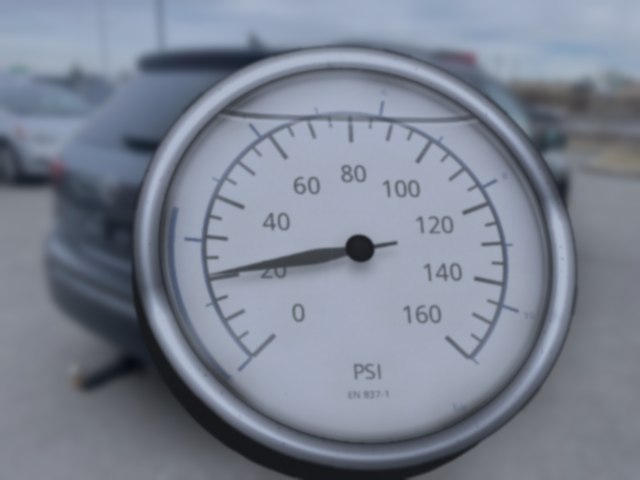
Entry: 20; psi
